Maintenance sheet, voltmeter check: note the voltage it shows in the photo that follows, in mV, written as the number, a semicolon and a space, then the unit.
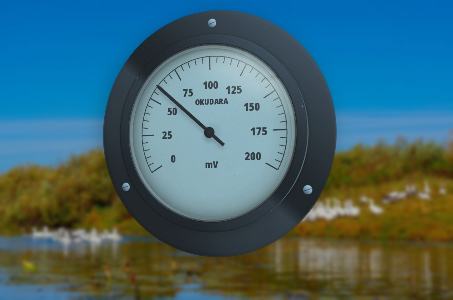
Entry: 60; mV
